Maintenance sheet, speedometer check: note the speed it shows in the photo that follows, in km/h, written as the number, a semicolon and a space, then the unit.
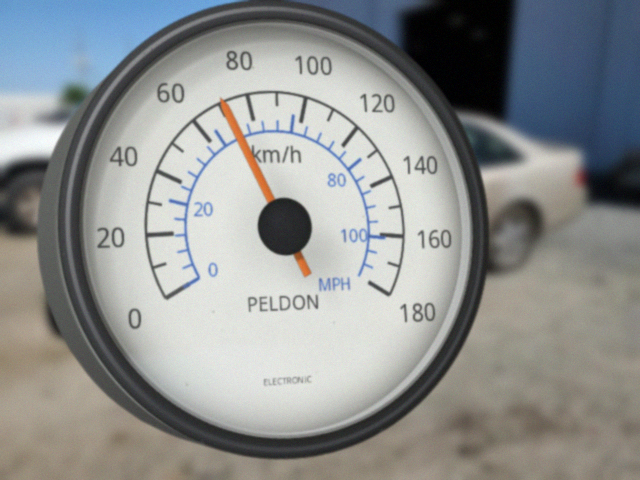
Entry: 70; km/h
